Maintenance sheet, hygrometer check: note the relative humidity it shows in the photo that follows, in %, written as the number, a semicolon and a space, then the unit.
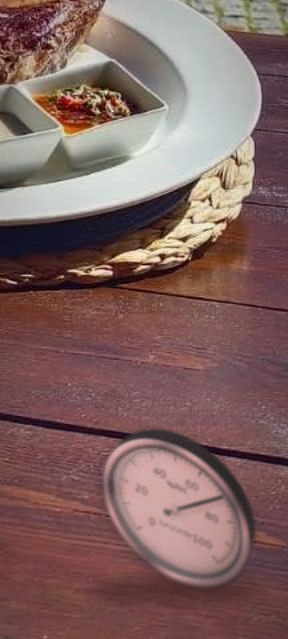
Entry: 70; %
